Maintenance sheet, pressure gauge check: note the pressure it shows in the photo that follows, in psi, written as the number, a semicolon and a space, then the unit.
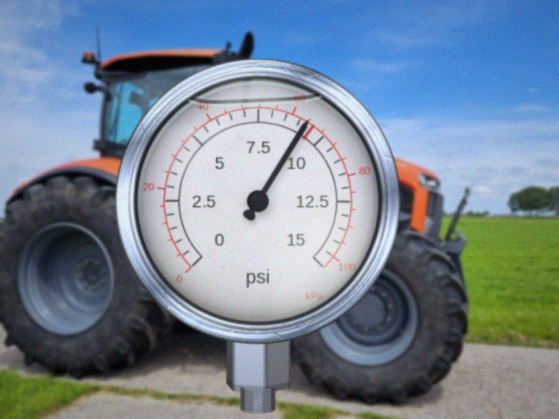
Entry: 9.25; psi
